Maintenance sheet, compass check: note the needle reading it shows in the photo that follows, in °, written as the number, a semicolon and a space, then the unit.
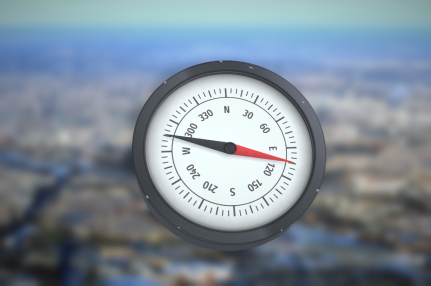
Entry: 105; °
